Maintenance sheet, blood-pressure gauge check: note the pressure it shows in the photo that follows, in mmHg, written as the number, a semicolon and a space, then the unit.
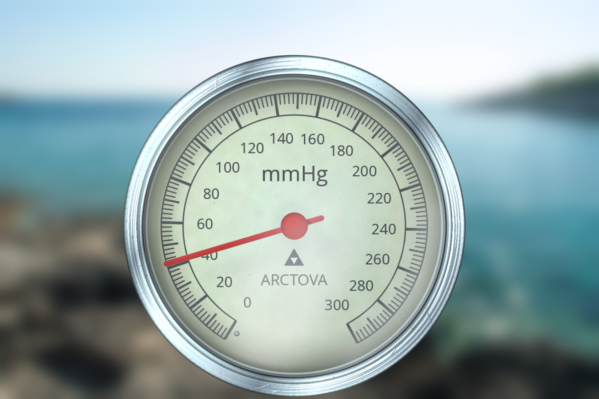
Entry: 42; mmHg
